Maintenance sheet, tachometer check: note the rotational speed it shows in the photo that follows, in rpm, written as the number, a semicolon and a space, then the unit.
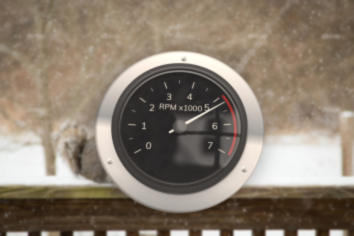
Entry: 5250; rpm
